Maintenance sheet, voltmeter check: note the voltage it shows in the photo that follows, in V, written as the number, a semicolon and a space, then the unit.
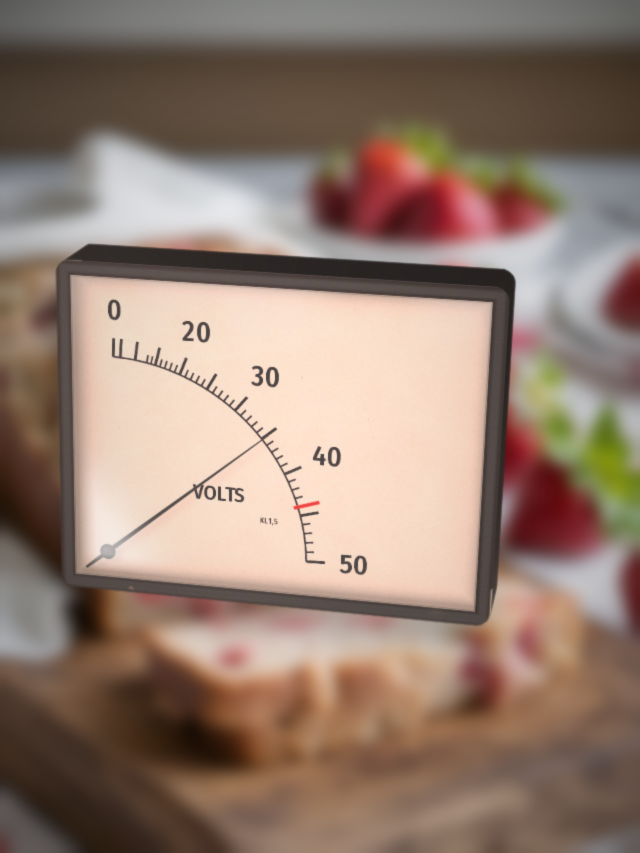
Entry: 35; V
